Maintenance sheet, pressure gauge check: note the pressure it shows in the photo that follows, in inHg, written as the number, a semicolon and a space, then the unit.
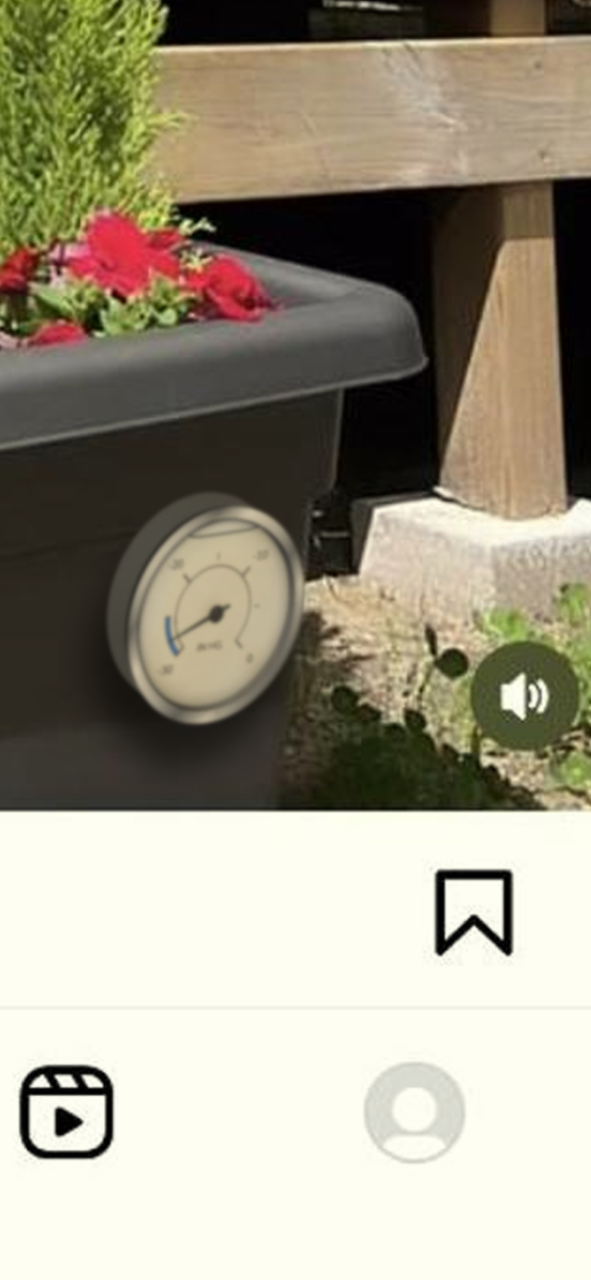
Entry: -27.5; inHg
